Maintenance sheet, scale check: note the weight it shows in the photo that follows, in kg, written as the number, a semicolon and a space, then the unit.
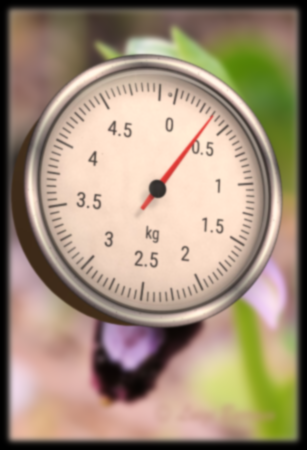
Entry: 0.35; kg
